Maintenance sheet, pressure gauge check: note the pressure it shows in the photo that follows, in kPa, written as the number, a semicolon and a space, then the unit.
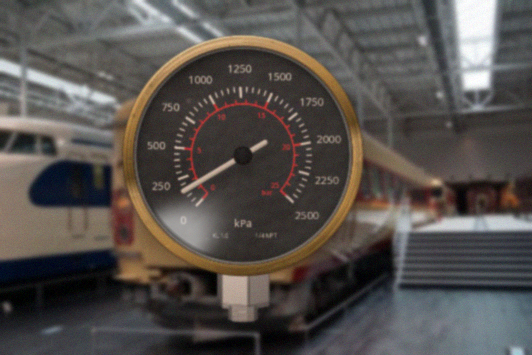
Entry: 150; kPa
